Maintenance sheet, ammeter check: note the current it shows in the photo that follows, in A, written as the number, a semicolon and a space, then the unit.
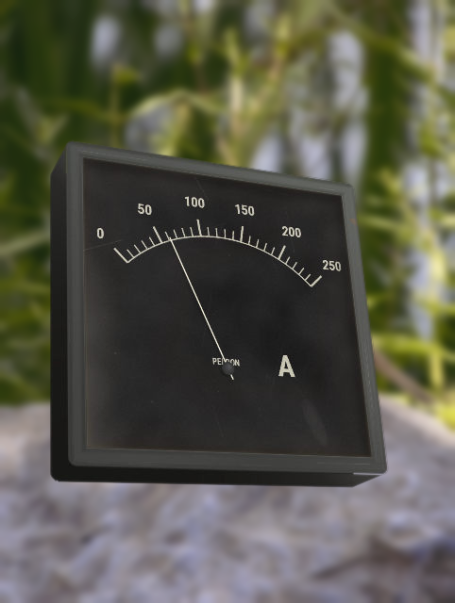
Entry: 60; A
